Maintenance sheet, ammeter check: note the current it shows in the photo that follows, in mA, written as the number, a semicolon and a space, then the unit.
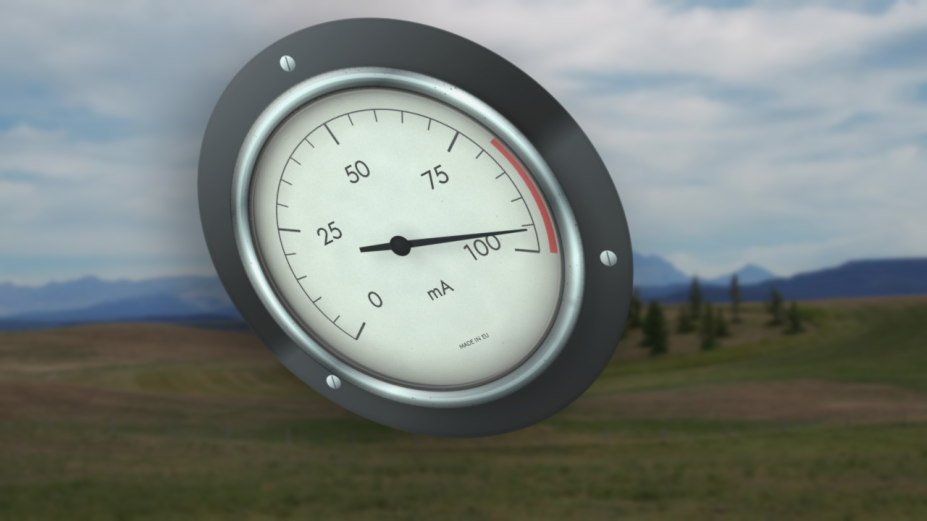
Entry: 95; mA
